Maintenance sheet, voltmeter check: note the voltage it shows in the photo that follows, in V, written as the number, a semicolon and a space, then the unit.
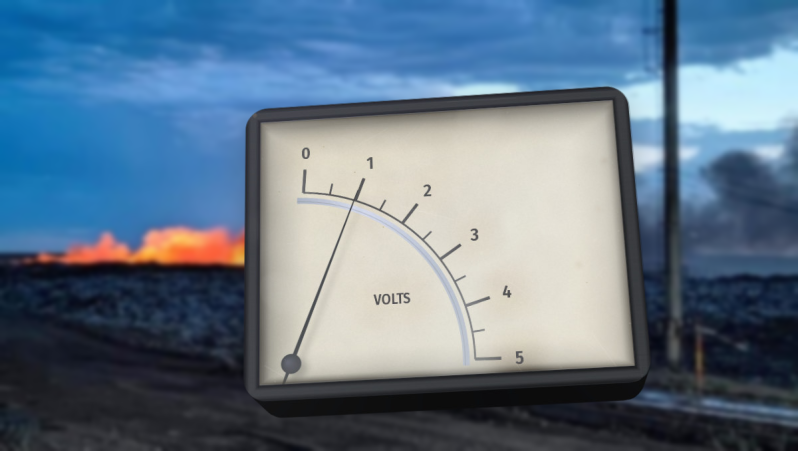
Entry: 1; V
